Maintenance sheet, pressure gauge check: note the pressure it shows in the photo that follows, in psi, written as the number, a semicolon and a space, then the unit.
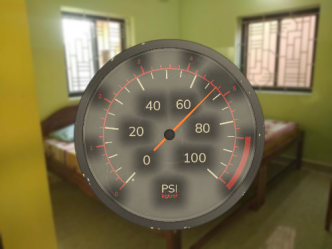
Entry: 67.5; psi
